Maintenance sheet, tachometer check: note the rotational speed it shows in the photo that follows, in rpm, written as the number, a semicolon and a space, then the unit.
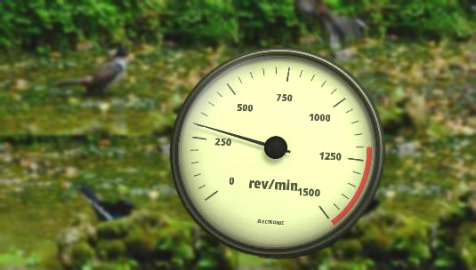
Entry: 300; rpm
